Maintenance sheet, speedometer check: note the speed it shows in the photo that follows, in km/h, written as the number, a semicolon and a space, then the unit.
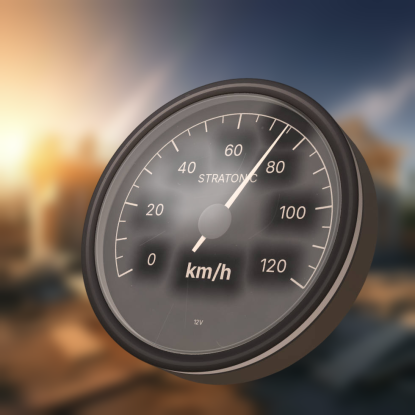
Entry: 75; km/h
